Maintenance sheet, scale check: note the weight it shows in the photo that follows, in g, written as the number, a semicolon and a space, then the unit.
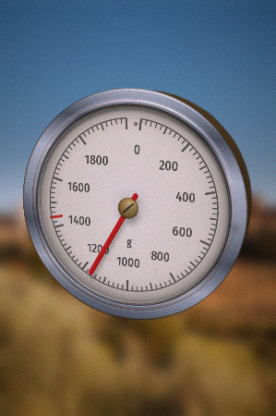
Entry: 1160; g
